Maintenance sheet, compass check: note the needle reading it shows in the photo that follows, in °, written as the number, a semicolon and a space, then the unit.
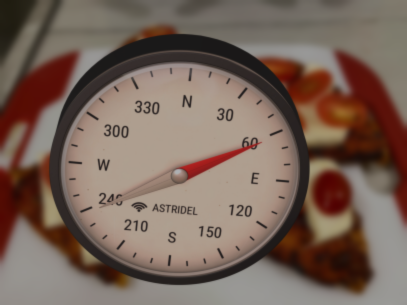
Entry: 60; °
